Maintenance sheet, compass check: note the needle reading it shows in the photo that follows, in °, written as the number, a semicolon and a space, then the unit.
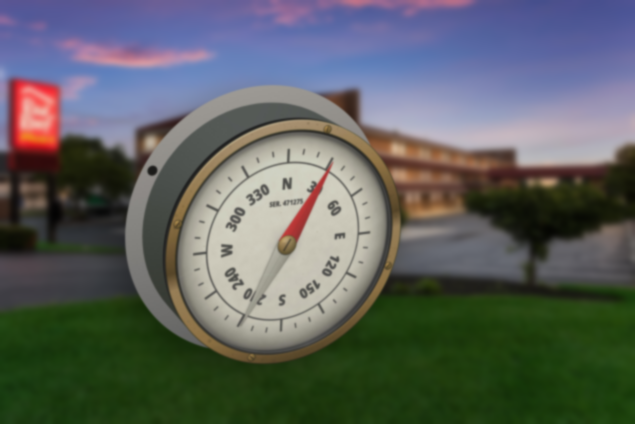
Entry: 30; °
